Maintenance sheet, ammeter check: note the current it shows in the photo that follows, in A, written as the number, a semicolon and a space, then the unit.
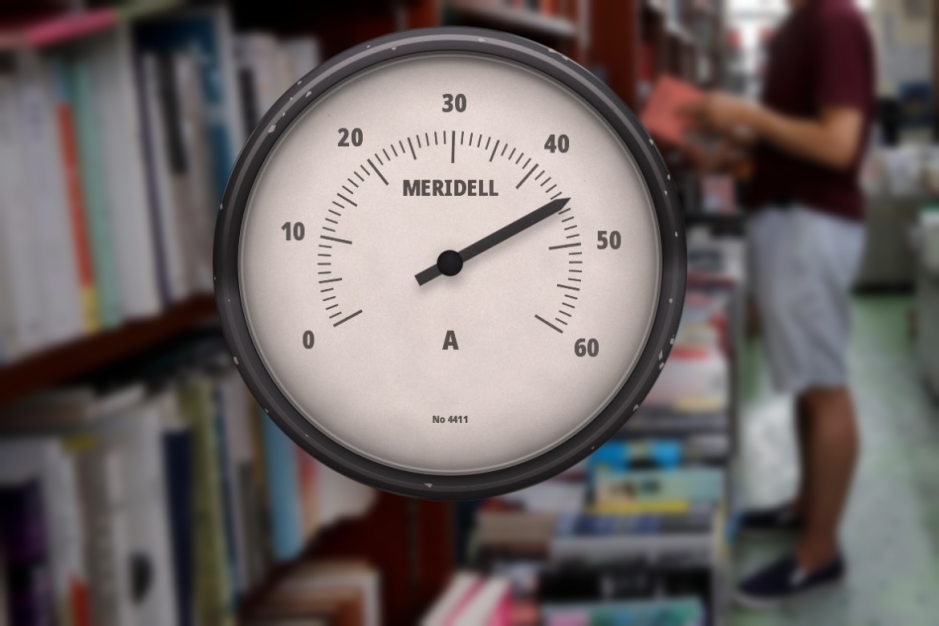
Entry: 45; A
